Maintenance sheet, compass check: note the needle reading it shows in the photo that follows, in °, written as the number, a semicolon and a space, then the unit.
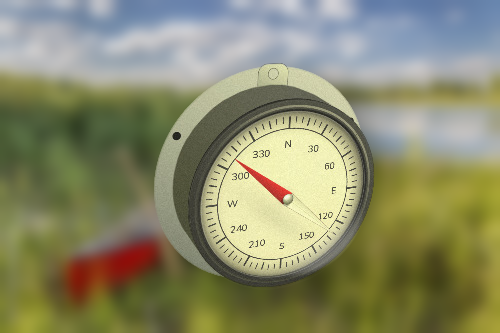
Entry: 310; °
